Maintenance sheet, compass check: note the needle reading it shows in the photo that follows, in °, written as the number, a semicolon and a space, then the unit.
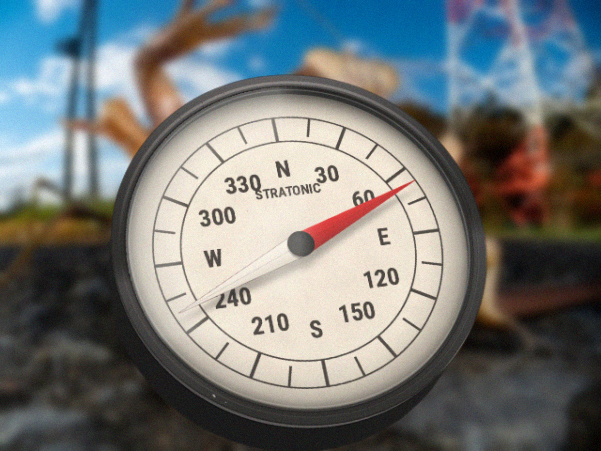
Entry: 67.5; °
